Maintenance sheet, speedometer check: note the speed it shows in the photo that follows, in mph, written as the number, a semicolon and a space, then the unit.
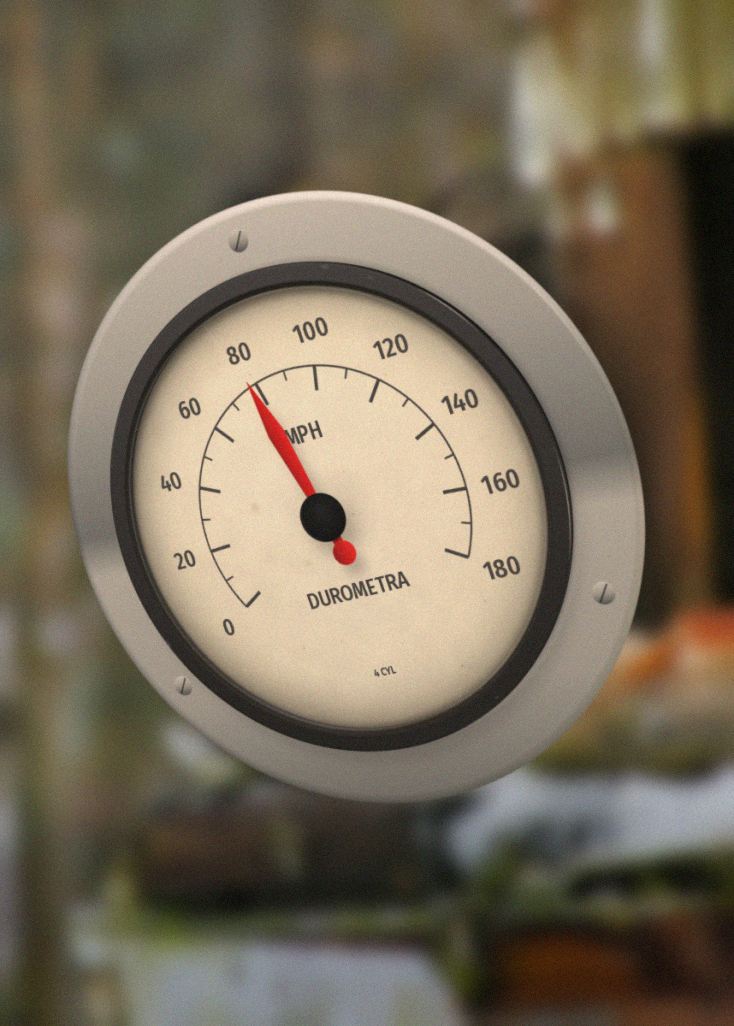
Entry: 80; mph
